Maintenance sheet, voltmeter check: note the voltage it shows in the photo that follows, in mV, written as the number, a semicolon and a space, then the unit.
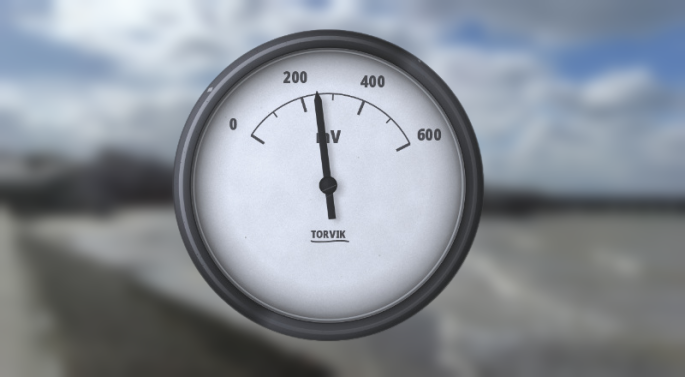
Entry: 250; mV
